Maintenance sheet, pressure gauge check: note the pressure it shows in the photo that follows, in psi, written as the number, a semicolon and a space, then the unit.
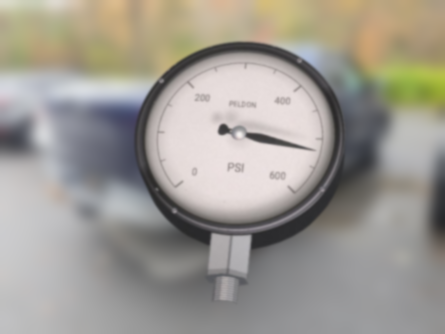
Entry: 525; psi
